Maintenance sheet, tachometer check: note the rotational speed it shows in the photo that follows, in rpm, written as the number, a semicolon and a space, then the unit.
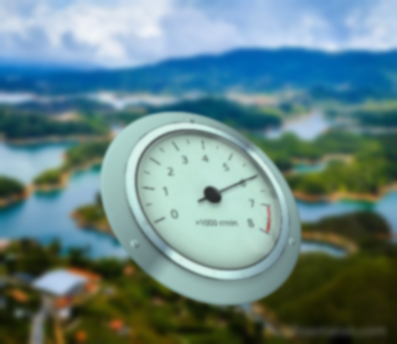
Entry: 6000; rpm
